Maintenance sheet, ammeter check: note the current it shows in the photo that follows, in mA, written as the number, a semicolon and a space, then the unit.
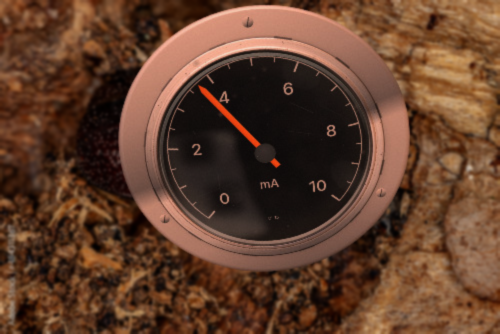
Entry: 3.75; mA
